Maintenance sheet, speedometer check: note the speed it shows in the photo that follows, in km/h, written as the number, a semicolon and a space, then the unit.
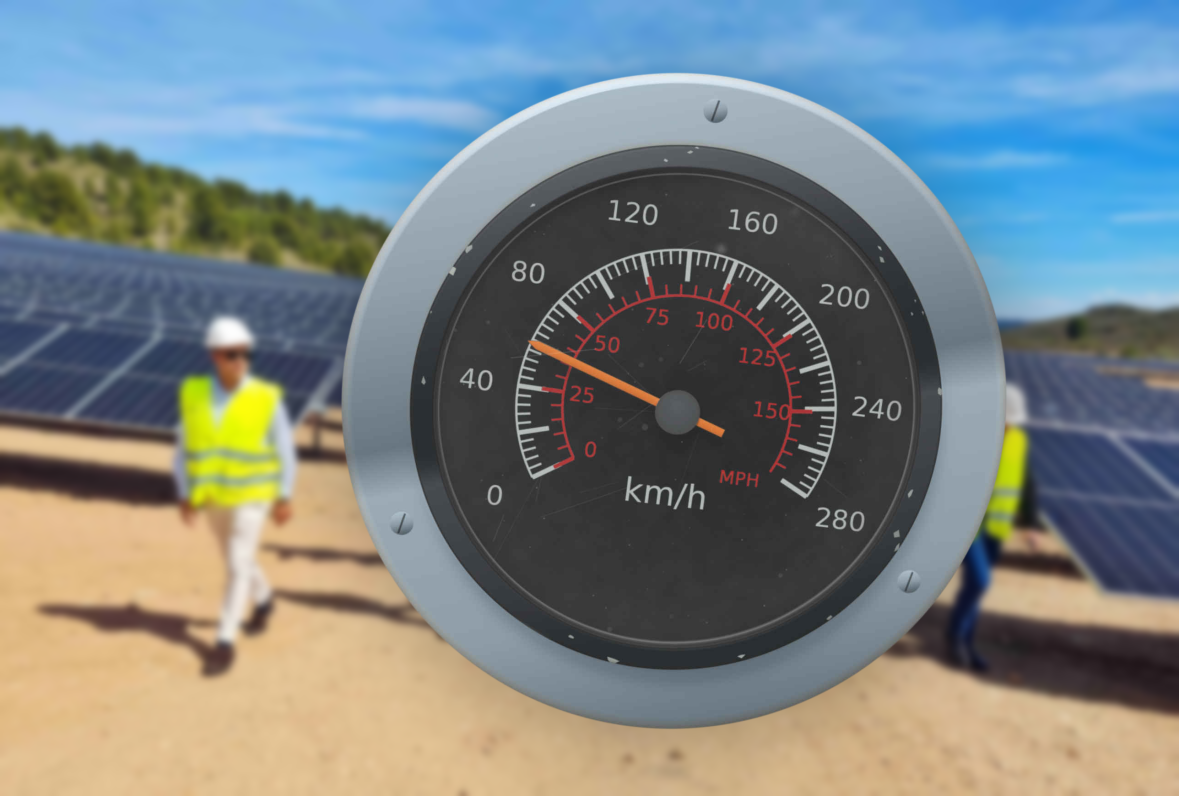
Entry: 60; km/h
